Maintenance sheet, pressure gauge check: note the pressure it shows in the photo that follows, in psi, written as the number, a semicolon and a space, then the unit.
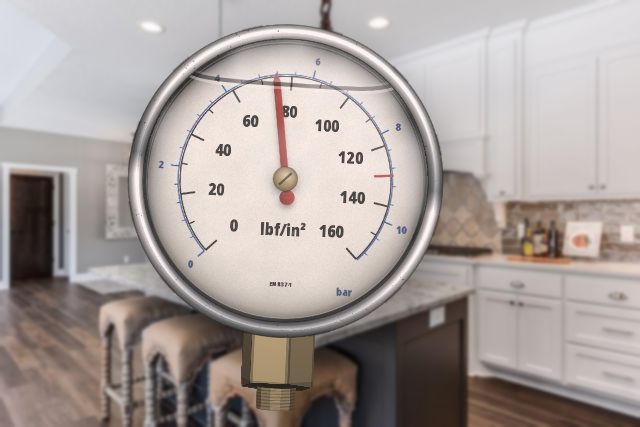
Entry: 75; psi
